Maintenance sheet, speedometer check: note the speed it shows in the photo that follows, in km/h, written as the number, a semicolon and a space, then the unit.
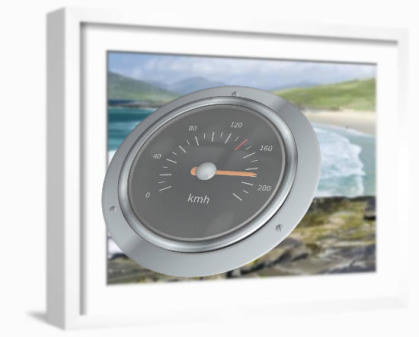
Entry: 190; km/h
